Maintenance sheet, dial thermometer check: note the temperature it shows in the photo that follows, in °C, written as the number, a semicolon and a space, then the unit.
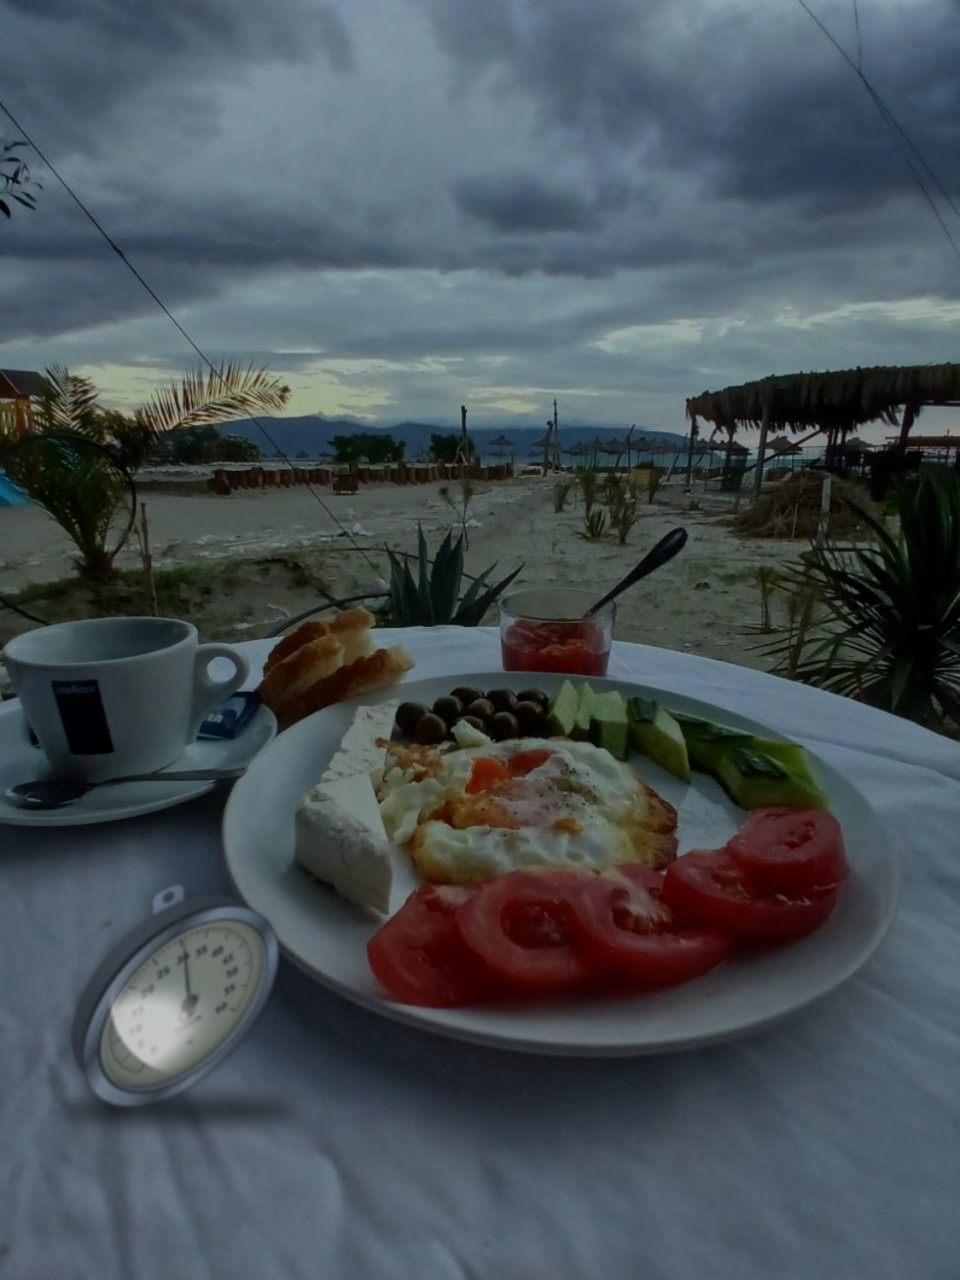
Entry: 30; °C
